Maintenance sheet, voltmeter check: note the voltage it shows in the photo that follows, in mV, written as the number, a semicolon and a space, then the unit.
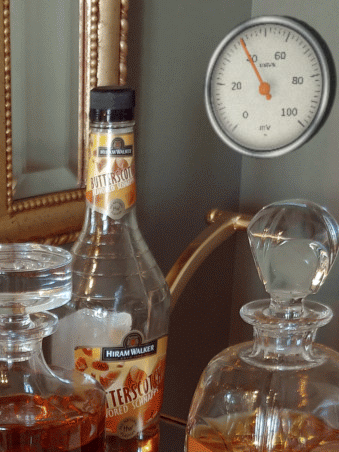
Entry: 40; mV
